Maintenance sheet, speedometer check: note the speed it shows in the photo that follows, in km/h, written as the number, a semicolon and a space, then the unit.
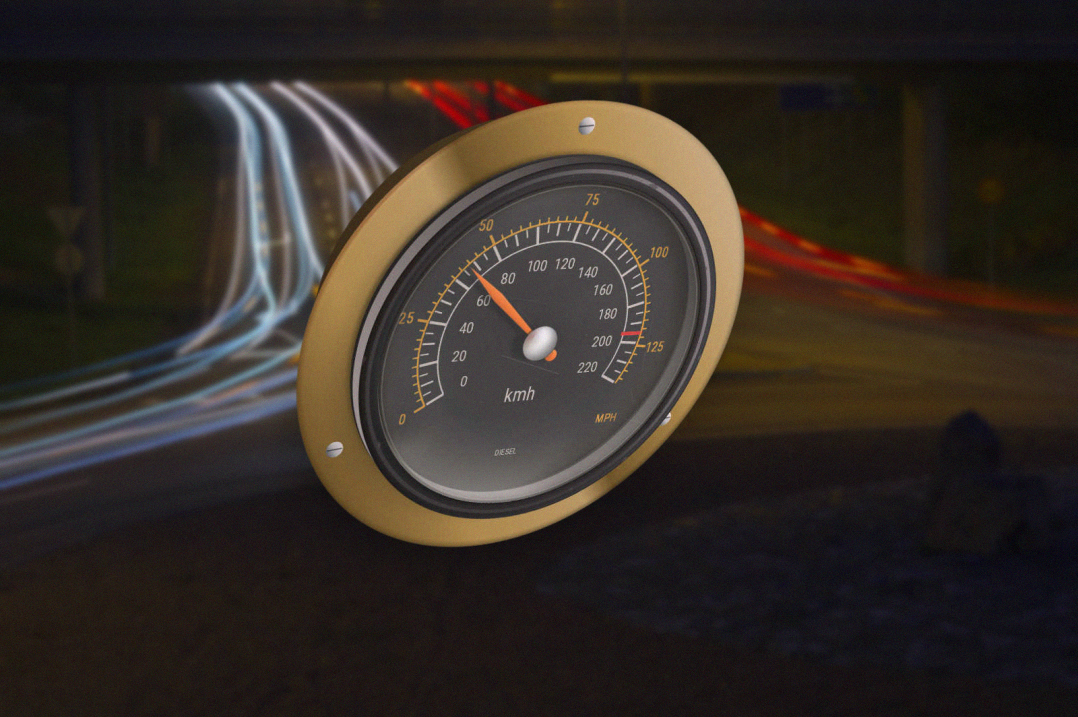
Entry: 67.5; km/h
